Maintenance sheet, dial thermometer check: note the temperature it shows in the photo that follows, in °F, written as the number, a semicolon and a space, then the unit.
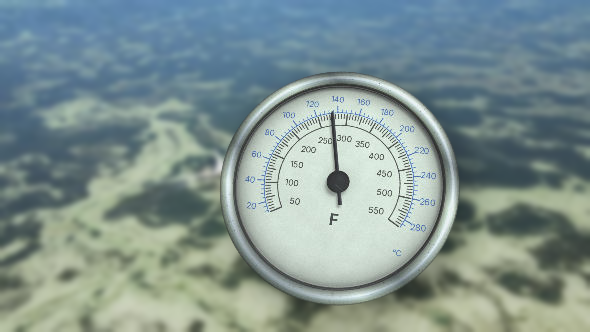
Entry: 275; °F
